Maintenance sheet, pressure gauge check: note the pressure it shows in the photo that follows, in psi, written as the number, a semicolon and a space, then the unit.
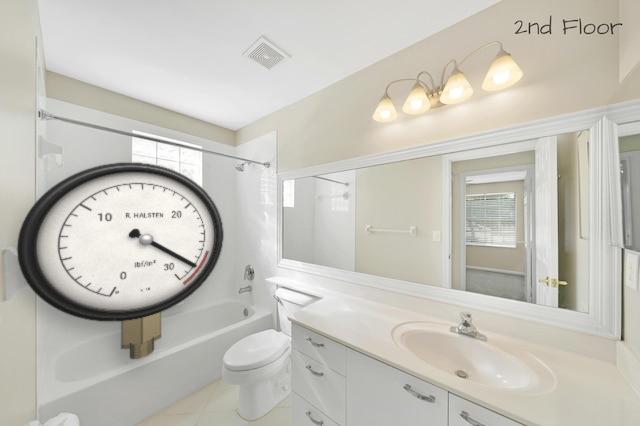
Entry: 28; psi
